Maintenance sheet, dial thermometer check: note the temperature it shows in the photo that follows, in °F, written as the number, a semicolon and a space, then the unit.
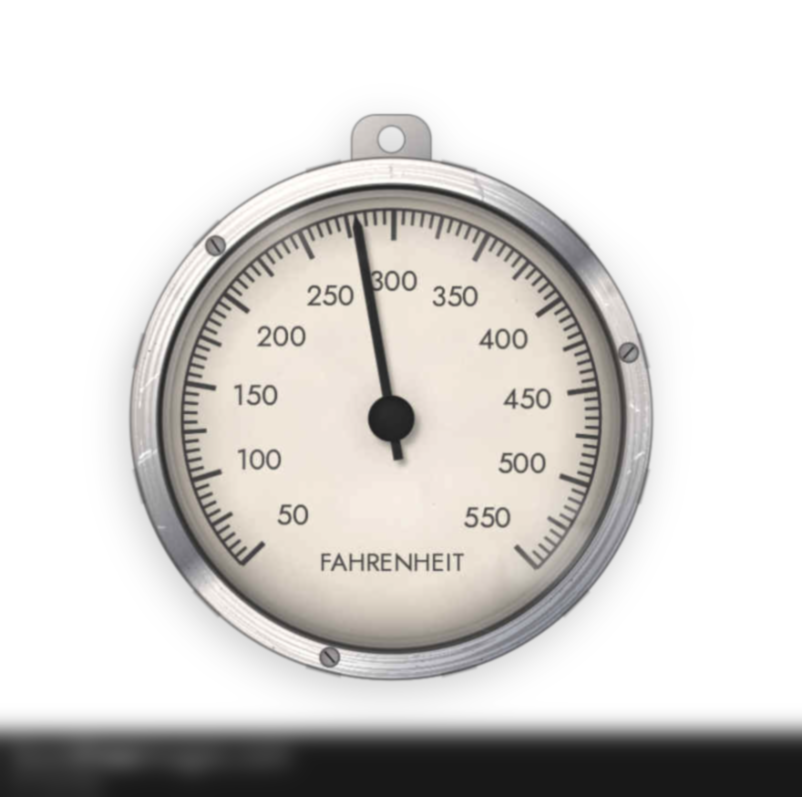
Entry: 280; °F
